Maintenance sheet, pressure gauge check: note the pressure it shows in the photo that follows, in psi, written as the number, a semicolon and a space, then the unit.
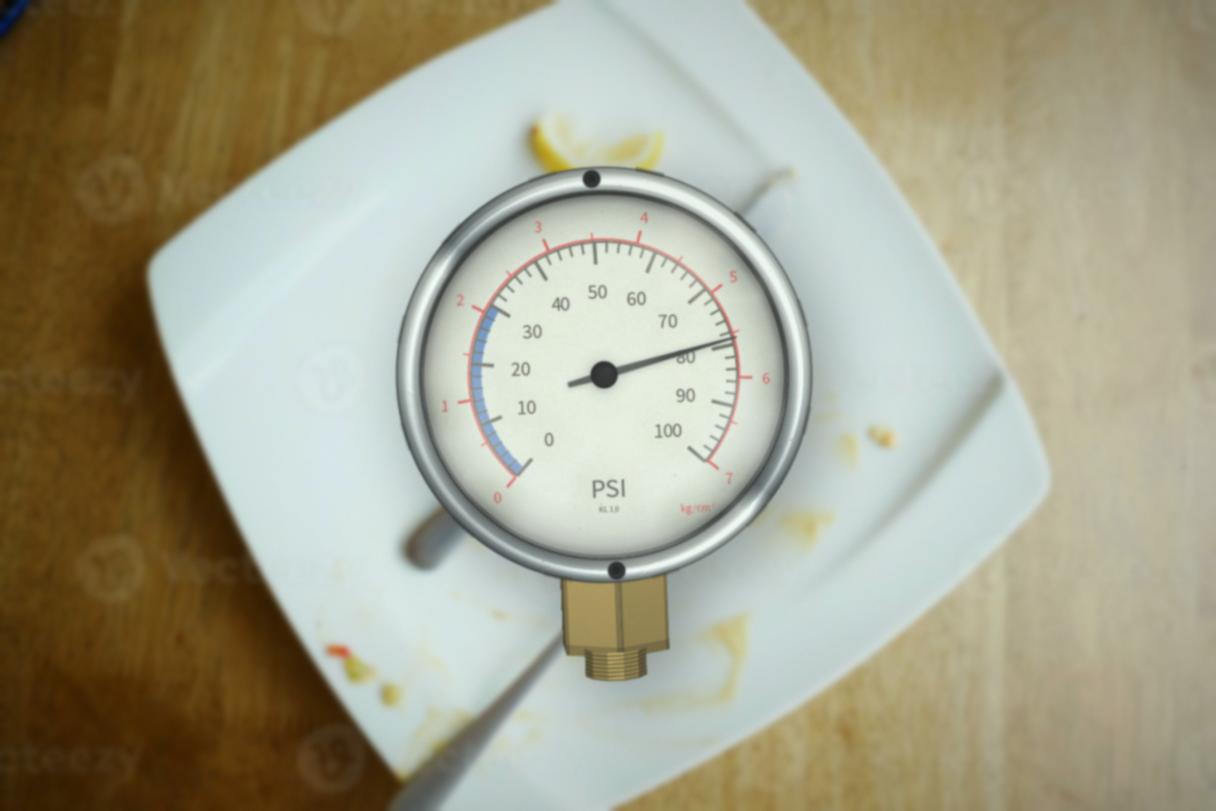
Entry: 79; psi
